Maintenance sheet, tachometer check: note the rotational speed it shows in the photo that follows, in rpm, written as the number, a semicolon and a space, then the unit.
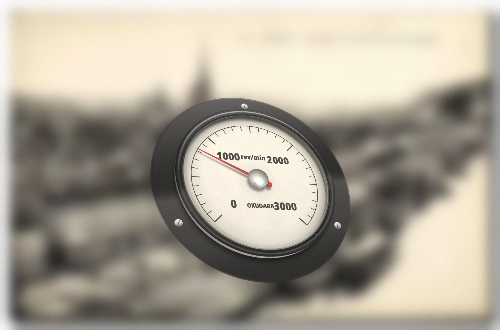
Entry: 800; rpm
